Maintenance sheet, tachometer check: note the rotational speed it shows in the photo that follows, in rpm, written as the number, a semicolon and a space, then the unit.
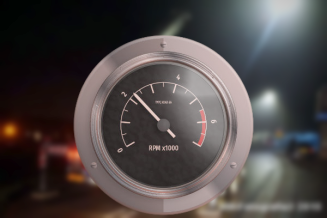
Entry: 2250; rpm
